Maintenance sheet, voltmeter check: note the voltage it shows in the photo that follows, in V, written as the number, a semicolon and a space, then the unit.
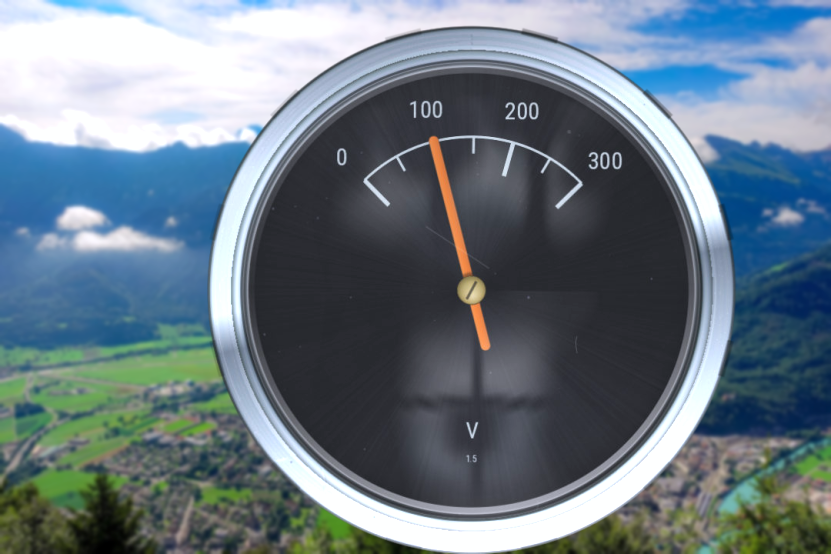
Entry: 100; V
